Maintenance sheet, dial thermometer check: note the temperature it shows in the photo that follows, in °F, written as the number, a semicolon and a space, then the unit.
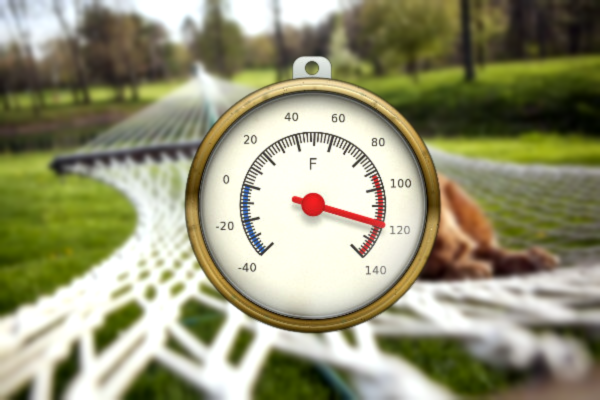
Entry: 120; °F
